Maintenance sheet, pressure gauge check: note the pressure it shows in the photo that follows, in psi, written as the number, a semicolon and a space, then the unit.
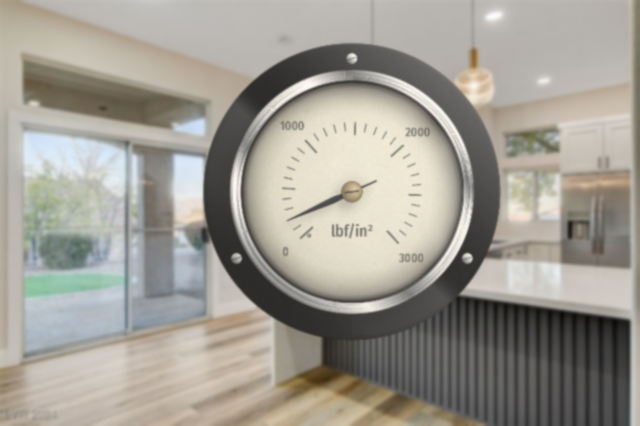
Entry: 200; psi
